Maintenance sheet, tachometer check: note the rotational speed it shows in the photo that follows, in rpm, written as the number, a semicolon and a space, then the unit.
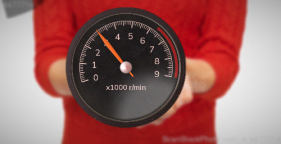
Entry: 3000; rpm
